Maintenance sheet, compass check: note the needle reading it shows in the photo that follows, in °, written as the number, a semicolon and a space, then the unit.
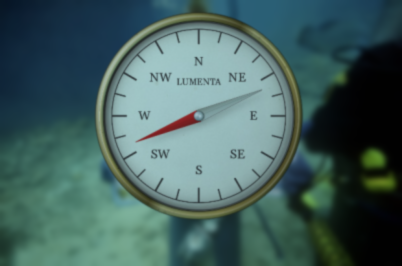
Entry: 247.5; °
